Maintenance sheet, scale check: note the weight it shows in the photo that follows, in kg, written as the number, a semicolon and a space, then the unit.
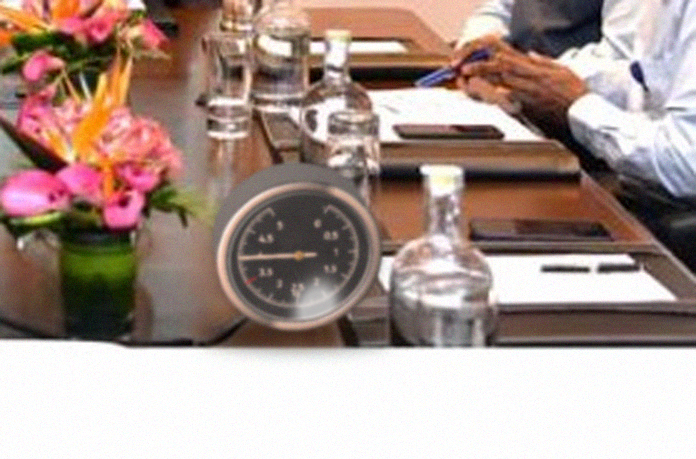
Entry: 4; kg
